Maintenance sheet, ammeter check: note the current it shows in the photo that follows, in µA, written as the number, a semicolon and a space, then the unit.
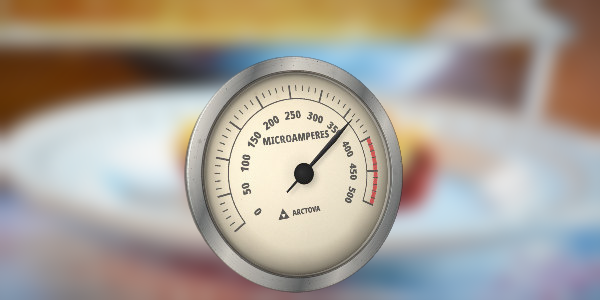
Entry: 360; µA
